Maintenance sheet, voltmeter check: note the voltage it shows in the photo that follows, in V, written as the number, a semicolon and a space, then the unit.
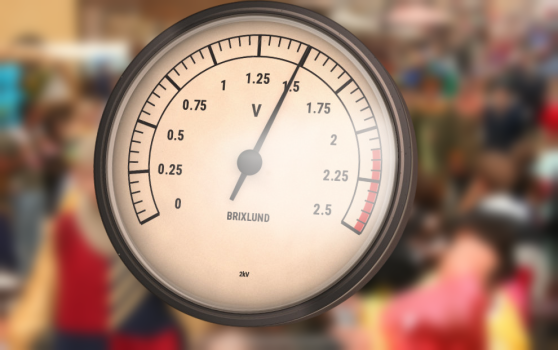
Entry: 1.5; V
